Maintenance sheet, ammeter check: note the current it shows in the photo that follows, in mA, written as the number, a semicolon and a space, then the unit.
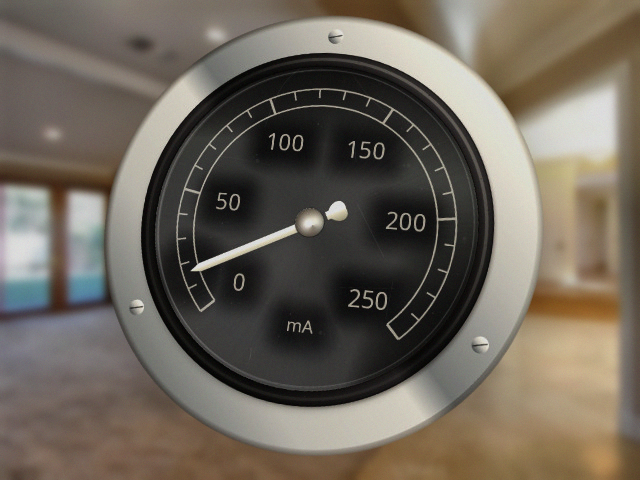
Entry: 15; mA
